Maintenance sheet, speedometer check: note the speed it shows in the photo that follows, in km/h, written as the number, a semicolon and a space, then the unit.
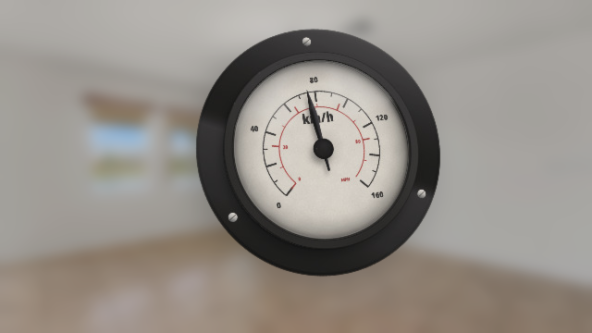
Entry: 75; km/h
